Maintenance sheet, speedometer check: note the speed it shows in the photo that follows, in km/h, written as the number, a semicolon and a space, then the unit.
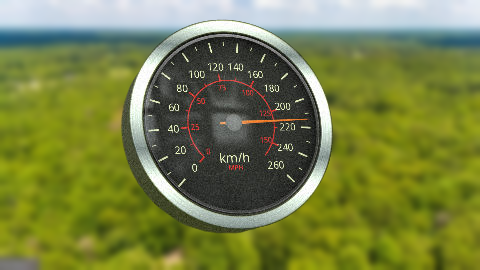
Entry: 215; km/h
